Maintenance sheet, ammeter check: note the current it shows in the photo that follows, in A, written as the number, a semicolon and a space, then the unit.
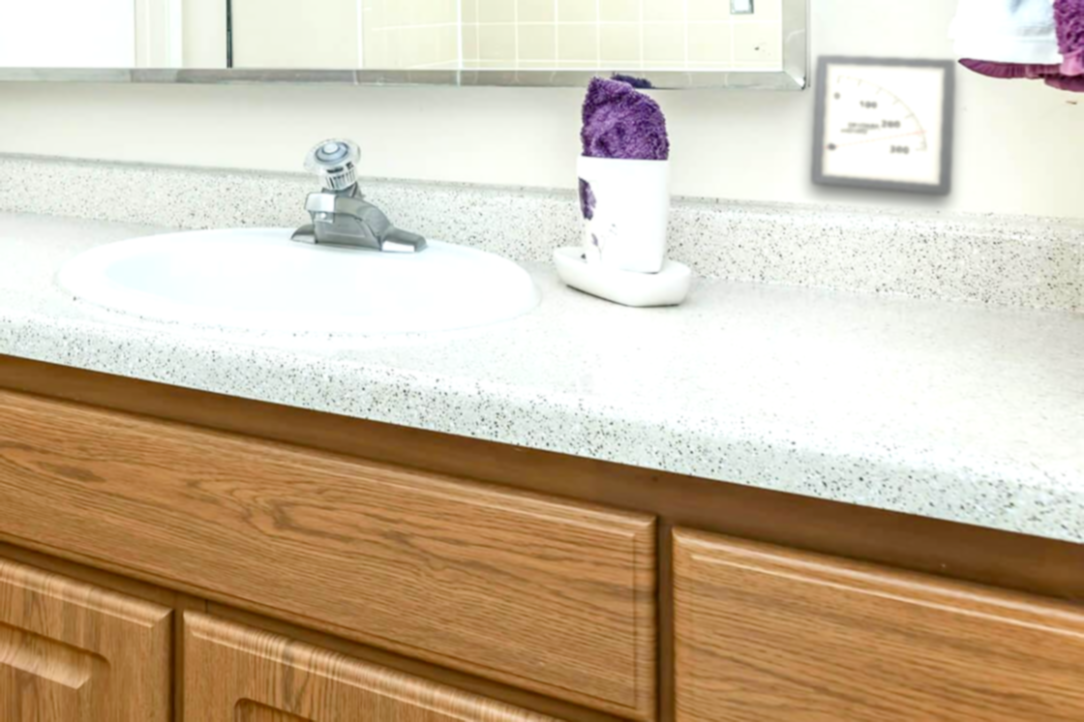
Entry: 250; A
